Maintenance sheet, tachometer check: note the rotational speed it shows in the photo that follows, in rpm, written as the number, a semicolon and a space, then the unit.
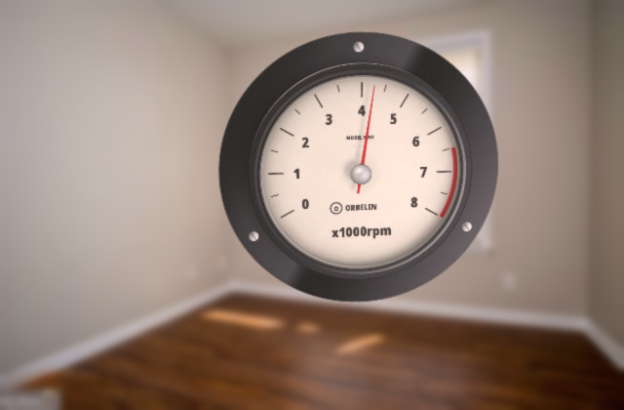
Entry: 4250; rpm
